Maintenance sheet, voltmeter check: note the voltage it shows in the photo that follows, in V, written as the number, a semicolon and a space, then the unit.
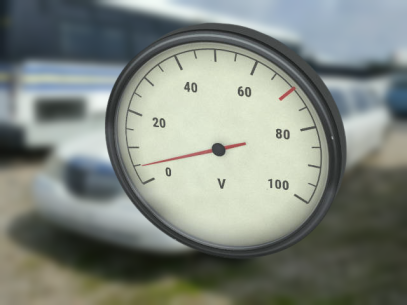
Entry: 5; V
